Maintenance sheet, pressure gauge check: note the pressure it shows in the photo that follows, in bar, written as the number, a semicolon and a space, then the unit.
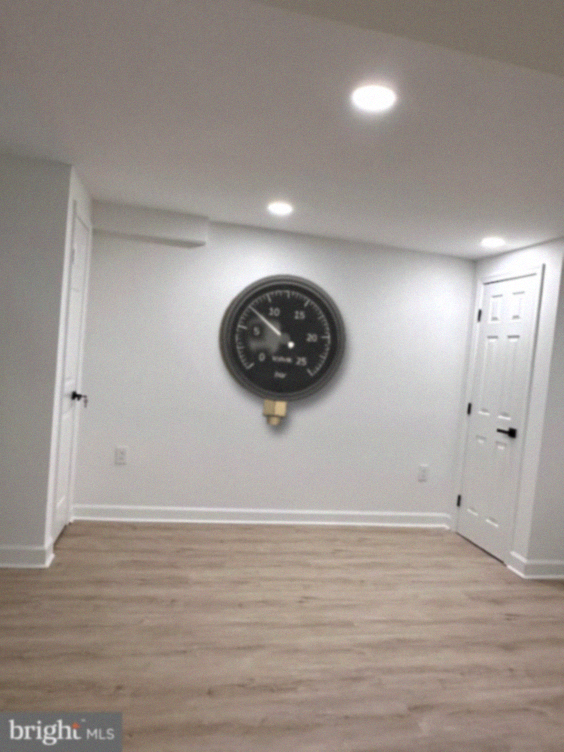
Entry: 7.5; bar
